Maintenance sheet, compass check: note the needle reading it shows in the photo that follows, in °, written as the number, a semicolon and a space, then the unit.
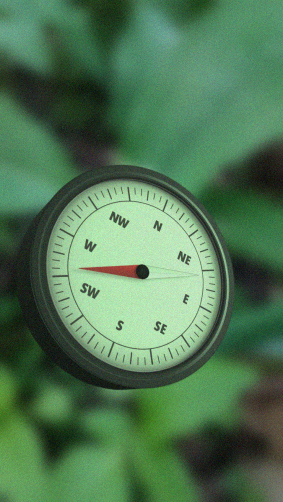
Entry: 245; °
